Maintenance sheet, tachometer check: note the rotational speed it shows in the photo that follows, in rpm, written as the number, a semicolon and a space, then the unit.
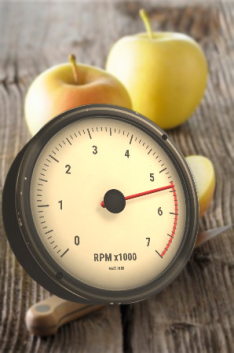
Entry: 5400; rpm
